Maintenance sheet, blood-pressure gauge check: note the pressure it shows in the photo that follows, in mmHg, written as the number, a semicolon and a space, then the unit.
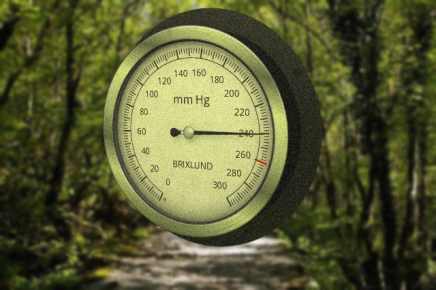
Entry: 240; mmHg
